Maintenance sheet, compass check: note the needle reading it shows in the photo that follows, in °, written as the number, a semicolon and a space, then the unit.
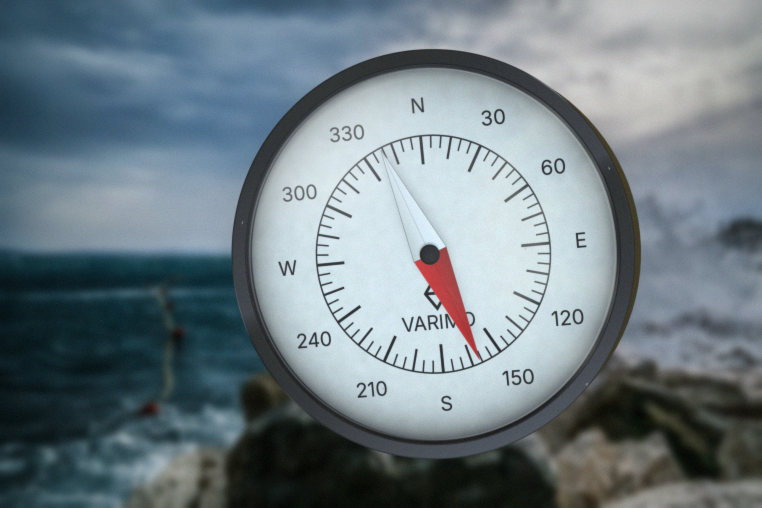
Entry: 160; °
